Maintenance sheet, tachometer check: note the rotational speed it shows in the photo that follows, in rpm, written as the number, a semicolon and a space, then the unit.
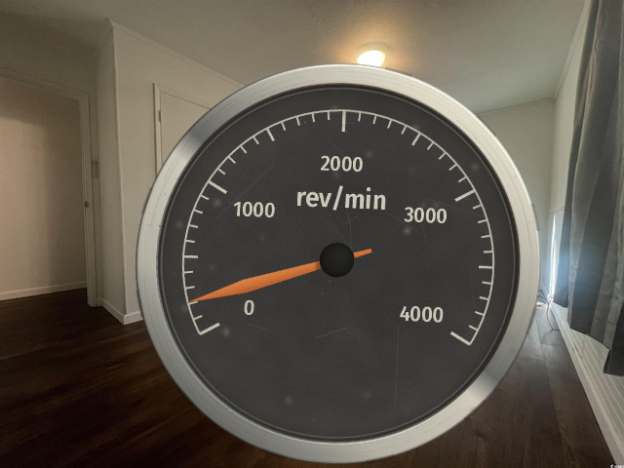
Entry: 200; rpm
